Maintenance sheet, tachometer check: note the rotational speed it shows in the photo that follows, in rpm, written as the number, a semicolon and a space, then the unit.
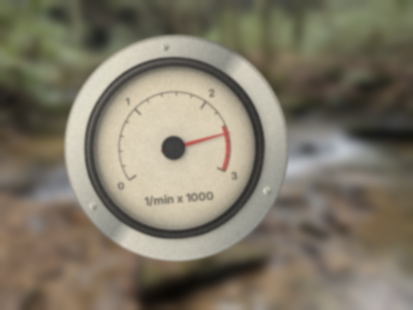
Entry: 2500; rpm
